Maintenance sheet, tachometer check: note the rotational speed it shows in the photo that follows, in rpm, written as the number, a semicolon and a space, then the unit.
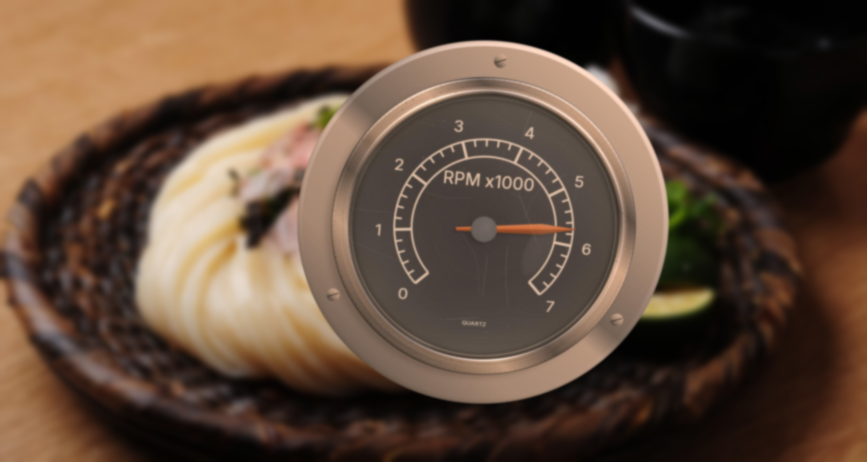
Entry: 5700; rpm
